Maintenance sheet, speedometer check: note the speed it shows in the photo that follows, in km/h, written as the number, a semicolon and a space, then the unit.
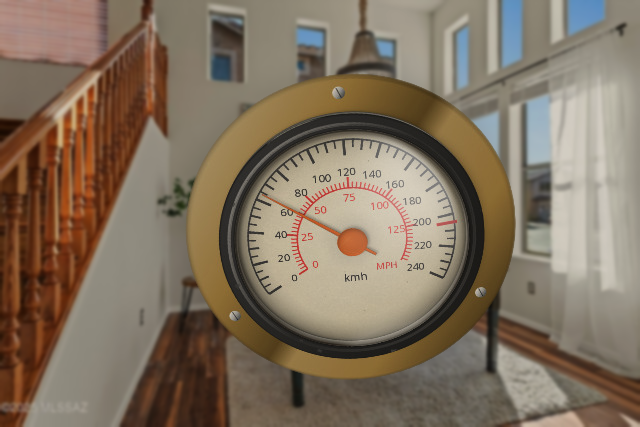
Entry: 65; km/h
